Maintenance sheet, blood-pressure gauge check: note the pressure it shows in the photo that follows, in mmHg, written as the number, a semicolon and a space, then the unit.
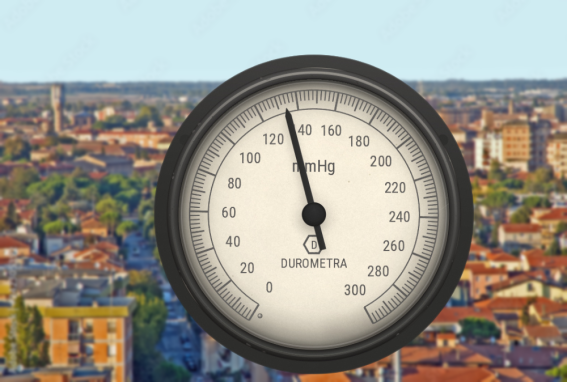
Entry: 134; mmHg
